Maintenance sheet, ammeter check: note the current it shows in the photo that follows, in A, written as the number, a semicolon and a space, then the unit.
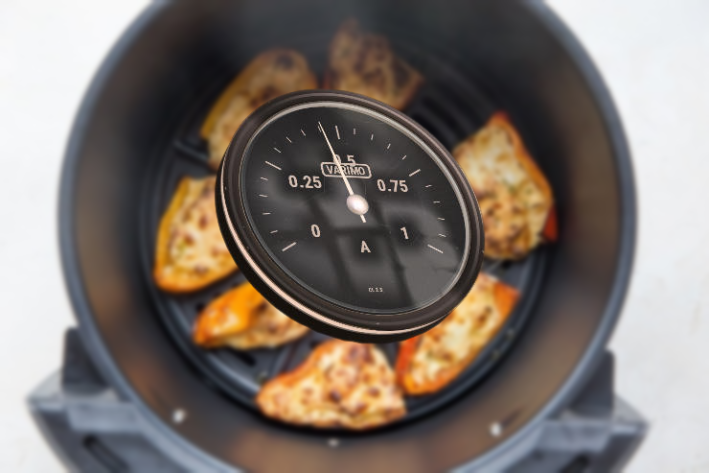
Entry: 0.45; A
